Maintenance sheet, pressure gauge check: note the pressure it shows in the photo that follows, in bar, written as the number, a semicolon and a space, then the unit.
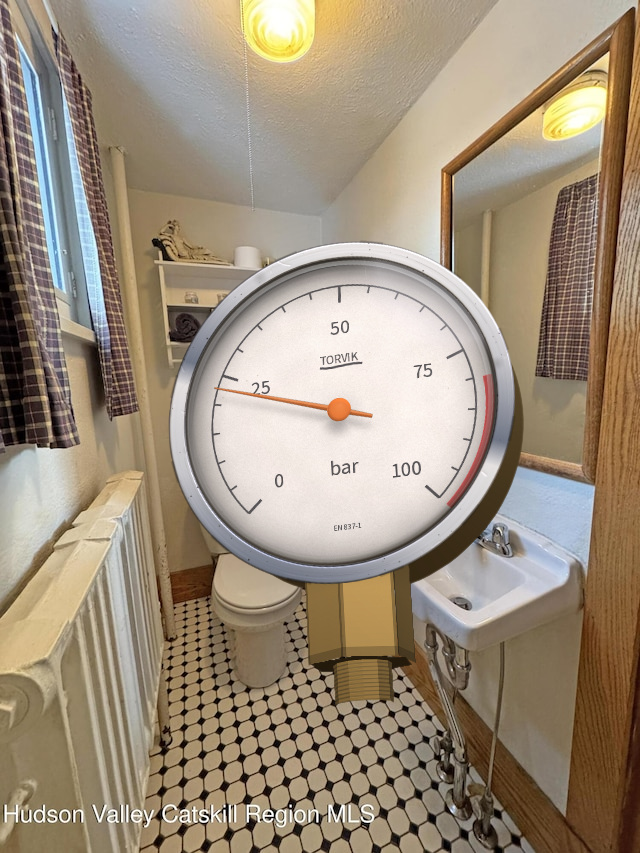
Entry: 22.5; bar
